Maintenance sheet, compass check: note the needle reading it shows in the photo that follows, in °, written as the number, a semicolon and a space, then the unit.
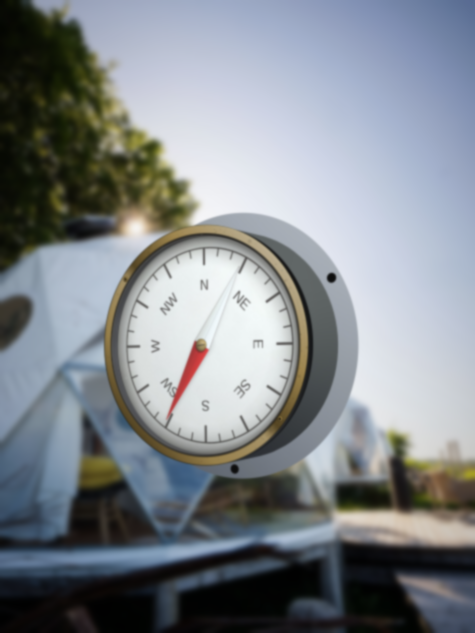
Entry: 210; °
